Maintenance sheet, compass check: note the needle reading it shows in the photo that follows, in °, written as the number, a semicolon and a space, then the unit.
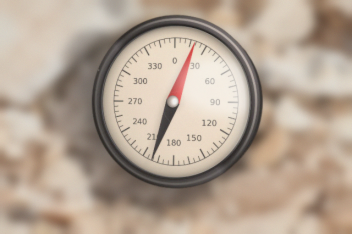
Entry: 20; °
